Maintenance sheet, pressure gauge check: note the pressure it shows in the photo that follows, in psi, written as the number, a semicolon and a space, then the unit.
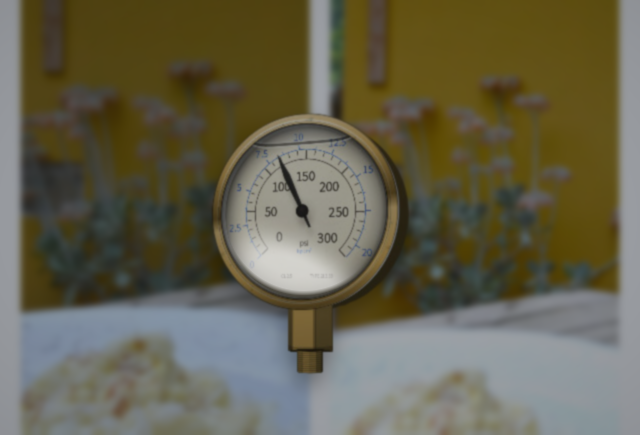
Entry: 120; psi
